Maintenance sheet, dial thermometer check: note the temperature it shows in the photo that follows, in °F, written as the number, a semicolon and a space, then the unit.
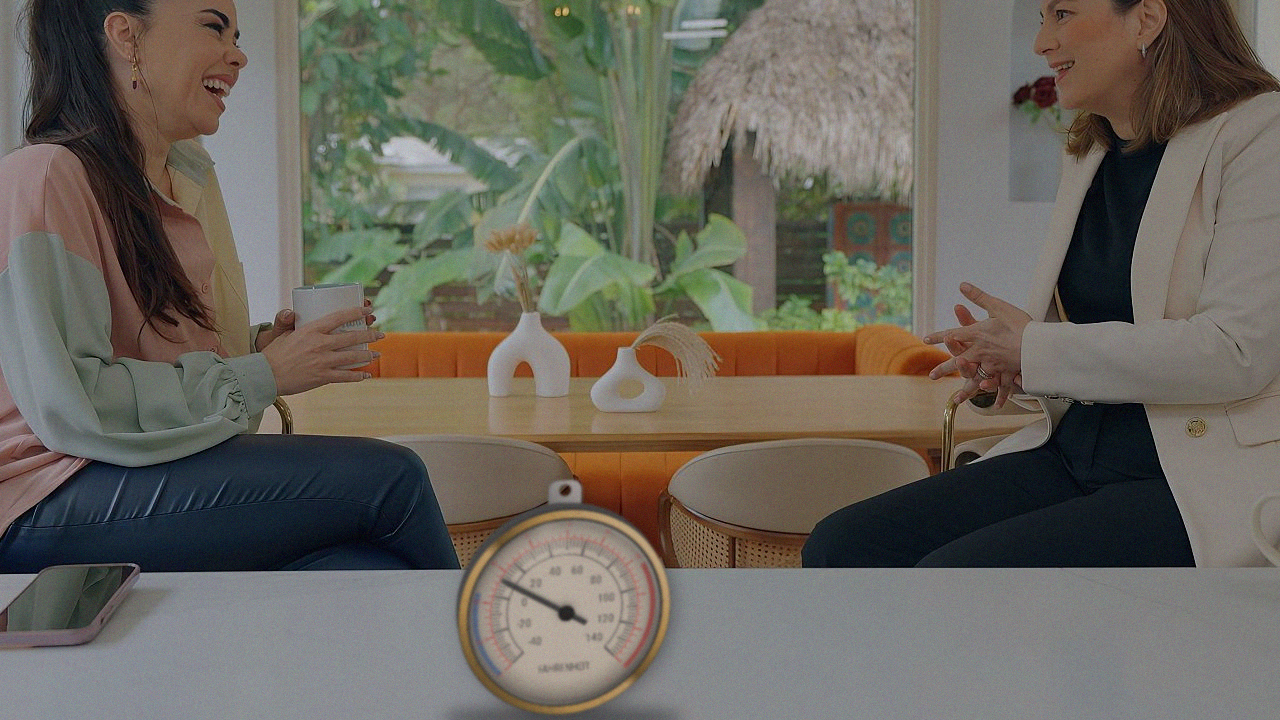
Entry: 10; °F
